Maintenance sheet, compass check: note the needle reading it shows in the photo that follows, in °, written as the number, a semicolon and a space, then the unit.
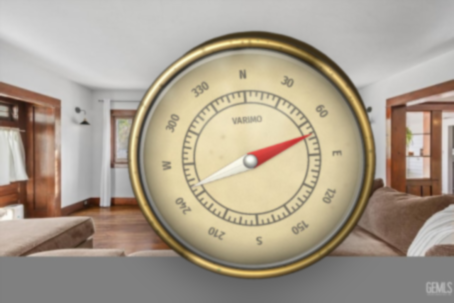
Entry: 70; °
